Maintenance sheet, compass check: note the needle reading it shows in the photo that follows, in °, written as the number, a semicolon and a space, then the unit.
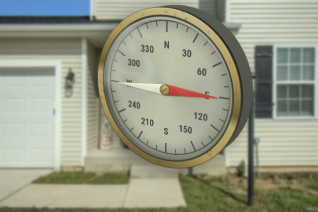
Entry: 90; °
